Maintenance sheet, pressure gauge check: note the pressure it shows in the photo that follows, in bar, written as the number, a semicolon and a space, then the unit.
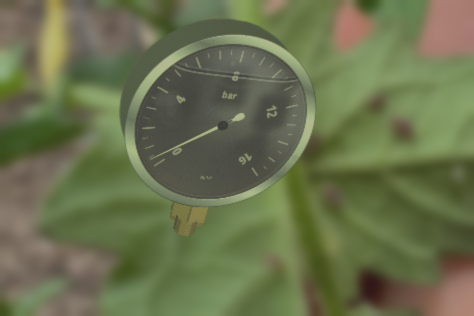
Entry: 0.5; bar
